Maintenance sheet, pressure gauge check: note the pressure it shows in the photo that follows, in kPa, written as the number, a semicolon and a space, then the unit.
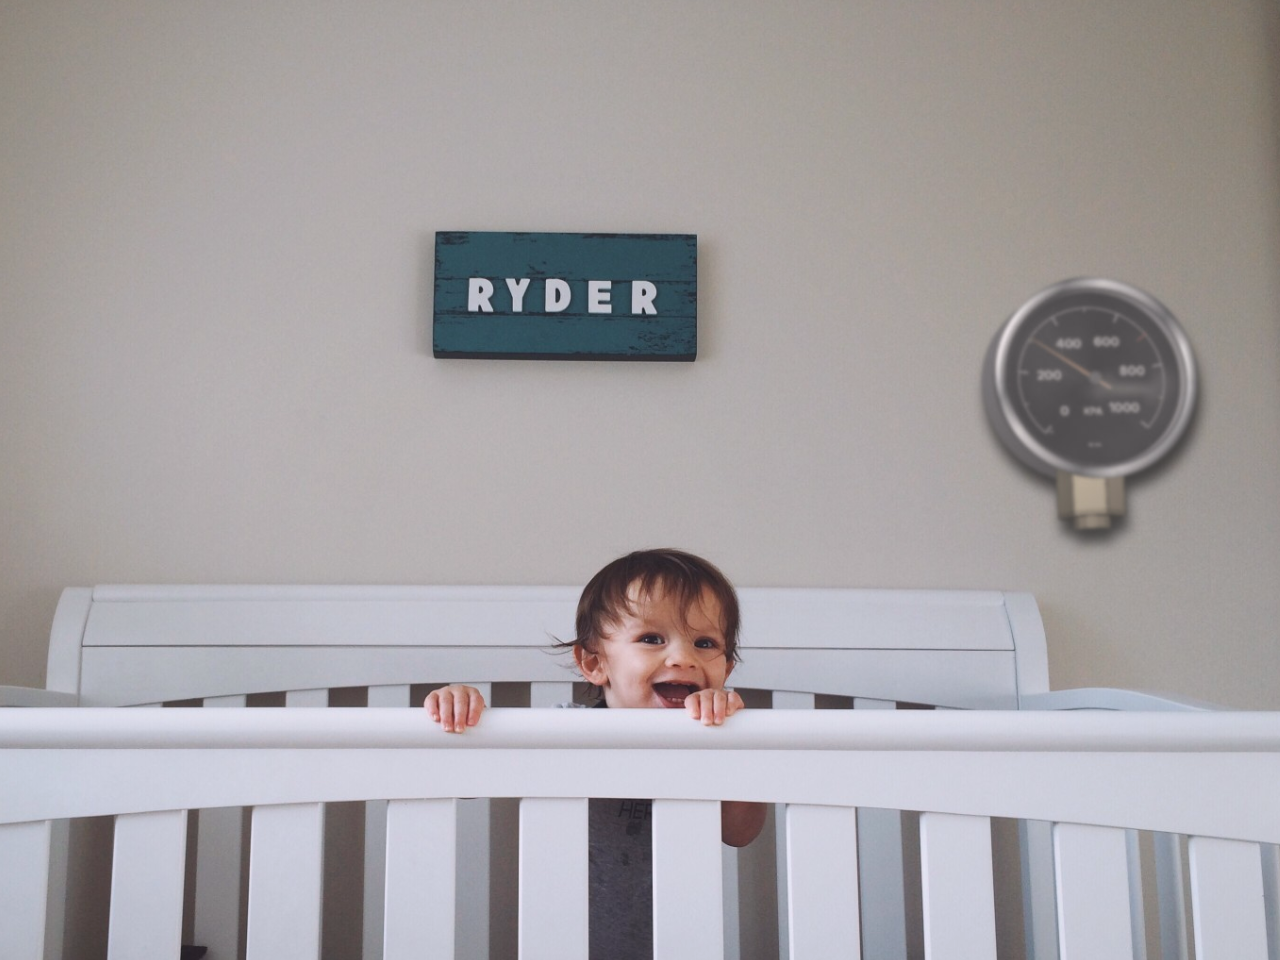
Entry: 300; kPa
